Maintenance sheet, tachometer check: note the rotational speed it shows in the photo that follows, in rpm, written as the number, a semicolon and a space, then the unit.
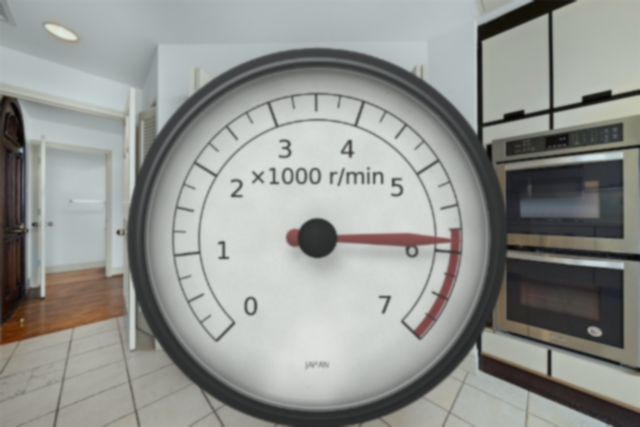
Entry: 5875; rpm
